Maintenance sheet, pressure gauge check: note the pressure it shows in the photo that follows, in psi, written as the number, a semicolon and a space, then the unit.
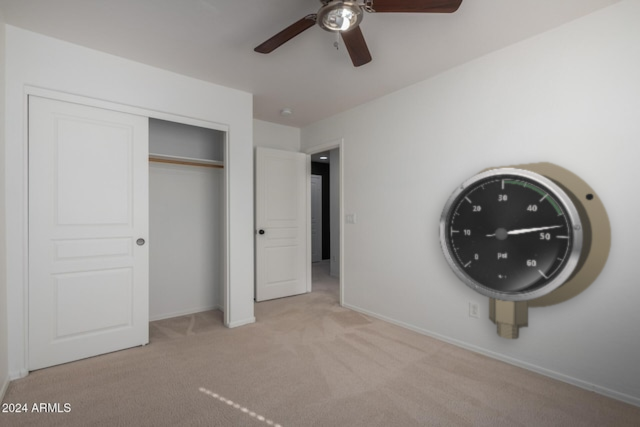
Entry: 47.5; psi
